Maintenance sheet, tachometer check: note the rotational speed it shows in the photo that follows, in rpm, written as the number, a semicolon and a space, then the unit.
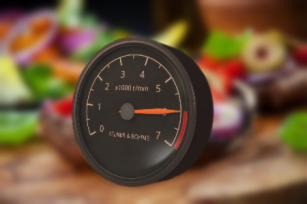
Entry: 6000; rpm
